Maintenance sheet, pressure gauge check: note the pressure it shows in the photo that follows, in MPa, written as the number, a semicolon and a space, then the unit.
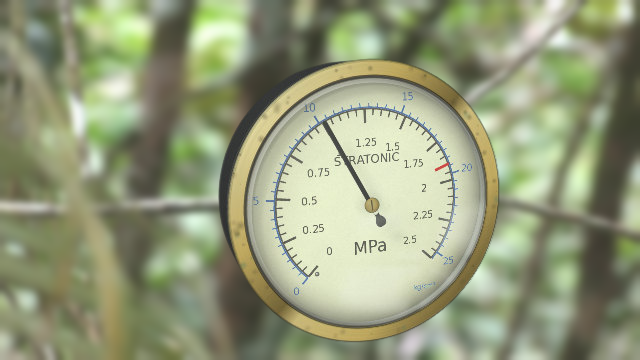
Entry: 1; MPa
